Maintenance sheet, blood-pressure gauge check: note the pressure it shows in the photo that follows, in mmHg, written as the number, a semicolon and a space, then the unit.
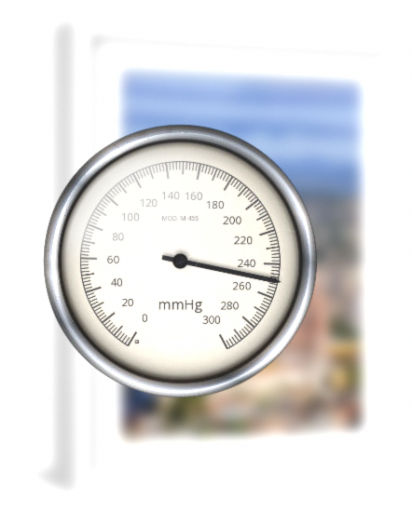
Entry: 250; mmHg
